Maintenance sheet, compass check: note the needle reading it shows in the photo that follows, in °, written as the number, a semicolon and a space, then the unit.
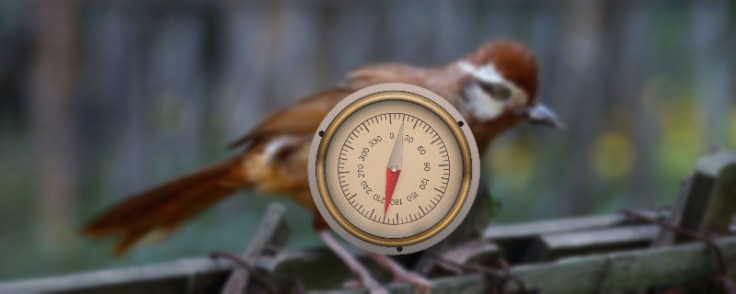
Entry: 195; °
